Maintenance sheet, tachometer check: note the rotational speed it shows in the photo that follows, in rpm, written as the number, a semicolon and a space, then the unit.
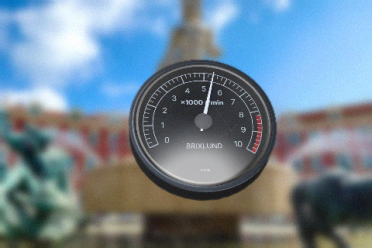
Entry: 5400; rpm
